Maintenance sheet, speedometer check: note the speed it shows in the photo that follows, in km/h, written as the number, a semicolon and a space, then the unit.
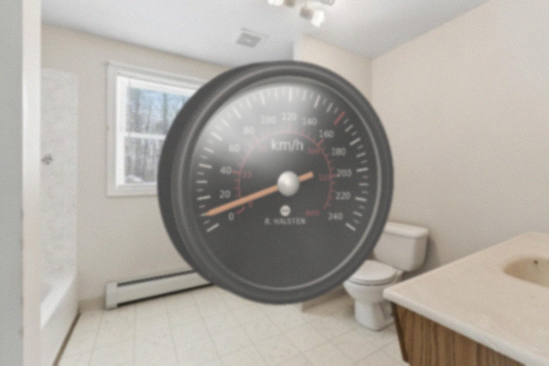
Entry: 10; km/h
